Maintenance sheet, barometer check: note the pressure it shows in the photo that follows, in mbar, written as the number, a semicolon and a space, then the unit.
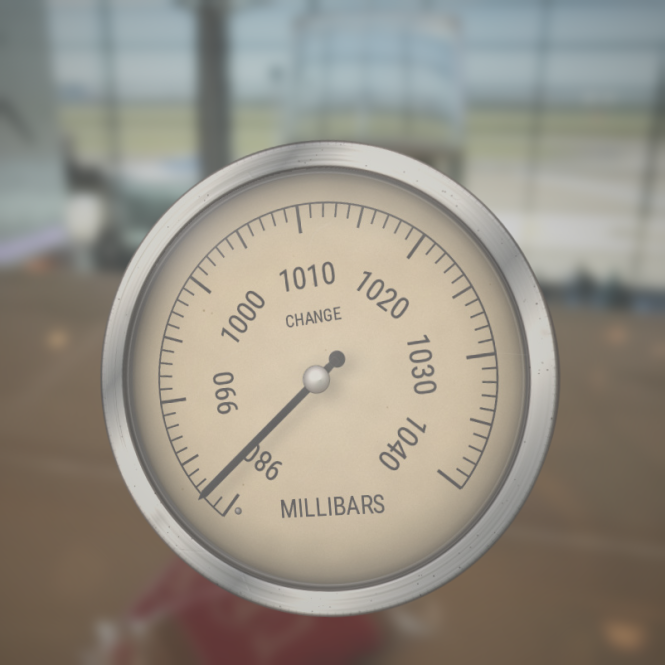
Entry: 982; mbar
